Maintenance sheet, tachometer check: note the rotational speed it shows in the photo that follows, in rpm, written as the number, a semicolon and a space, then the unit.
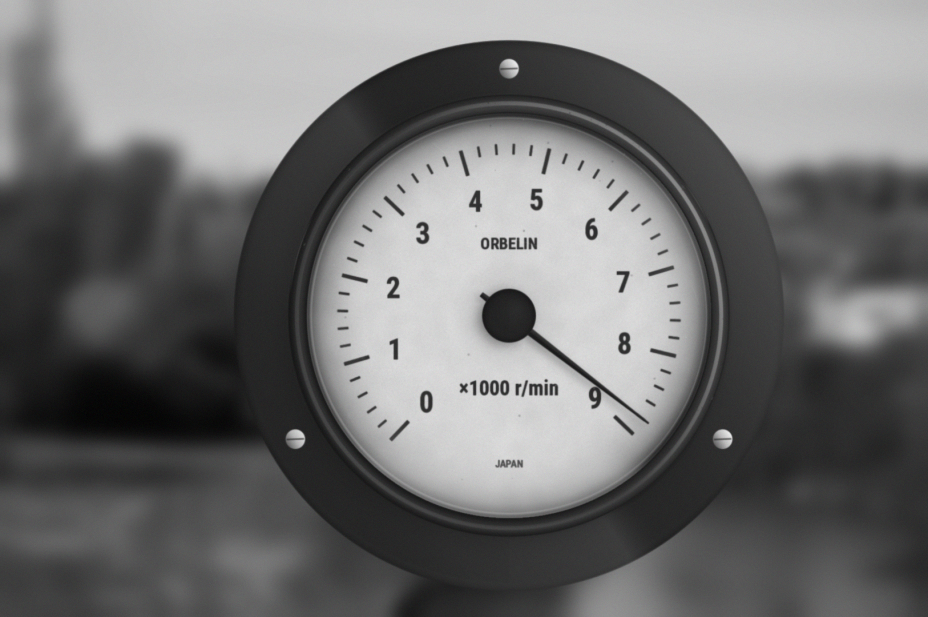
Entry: 8800; rpm
